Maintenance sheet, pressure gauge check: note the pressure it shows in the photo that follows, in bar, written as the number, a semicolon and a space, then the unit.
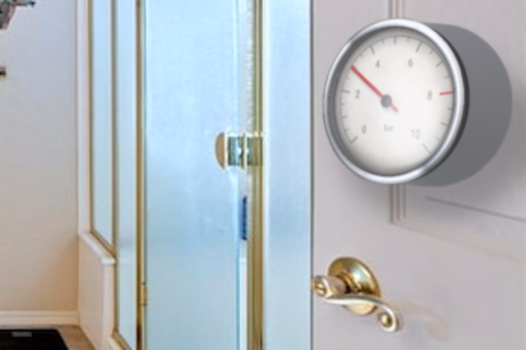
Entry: 3; bar
